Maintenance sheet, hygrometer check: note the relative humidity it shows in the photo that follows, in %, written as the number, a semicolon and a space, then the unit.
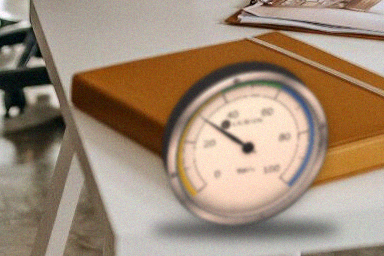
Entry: 30; %
